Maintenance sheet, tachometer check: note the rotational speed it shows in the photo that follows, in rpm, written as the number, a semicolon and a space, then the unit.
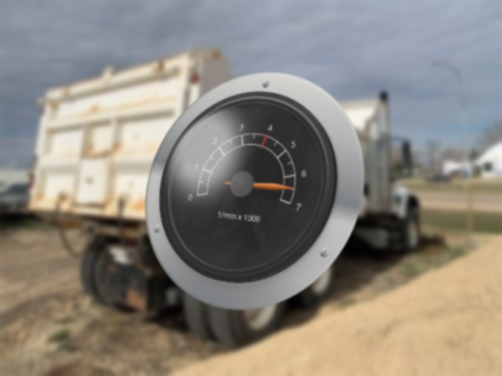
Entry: 6500; rpm
